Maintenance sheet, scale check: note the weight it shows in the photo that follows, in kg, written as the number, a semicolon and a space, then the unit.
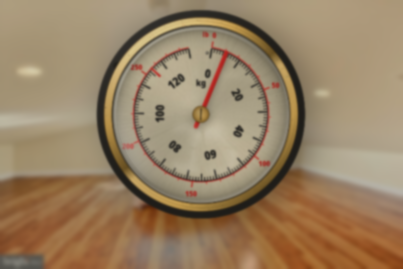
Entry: 5; kg
